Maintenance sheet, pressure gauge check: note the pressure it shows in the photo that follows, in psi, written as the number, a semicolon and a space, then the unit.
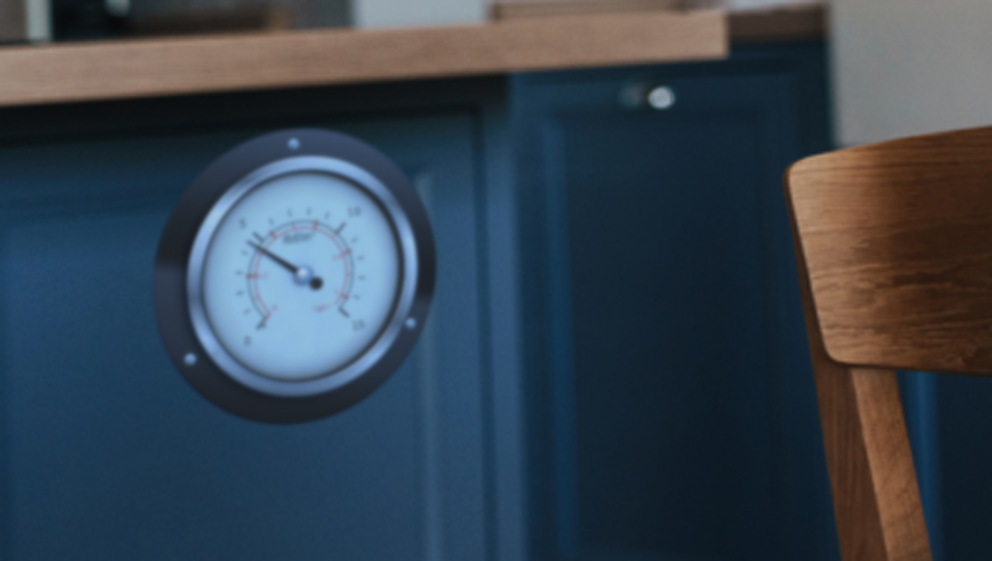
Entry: 4.5; psi
